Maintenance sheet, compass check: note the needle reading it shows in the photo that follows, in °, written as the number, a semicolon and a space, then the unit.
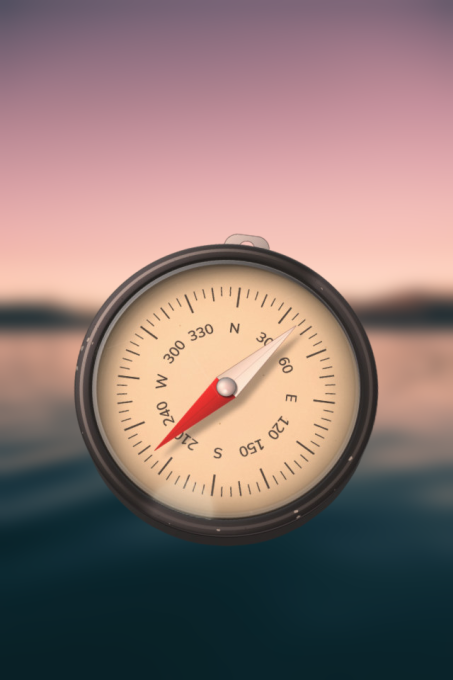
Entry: 220; °
